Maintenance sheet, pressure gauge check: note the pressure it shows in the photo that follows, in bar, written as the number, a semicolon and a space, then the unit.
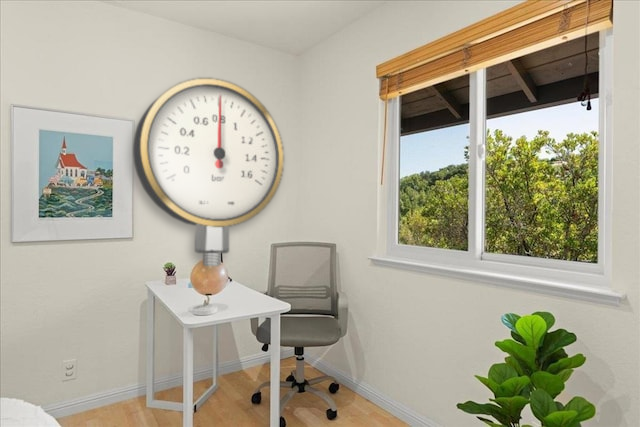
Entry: 0.8; bar
